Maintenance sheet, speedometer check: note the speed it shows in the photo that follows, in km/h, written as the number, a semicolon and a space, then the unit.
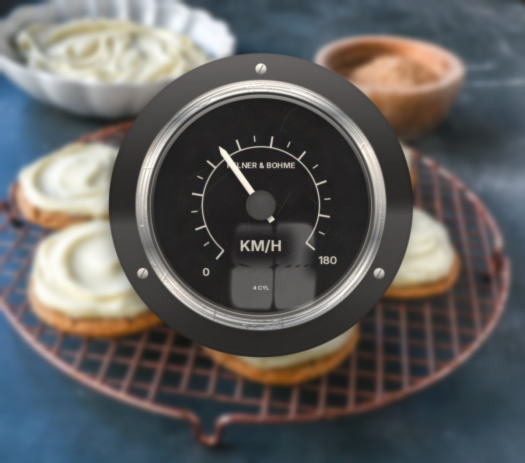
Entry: 70; km/h
